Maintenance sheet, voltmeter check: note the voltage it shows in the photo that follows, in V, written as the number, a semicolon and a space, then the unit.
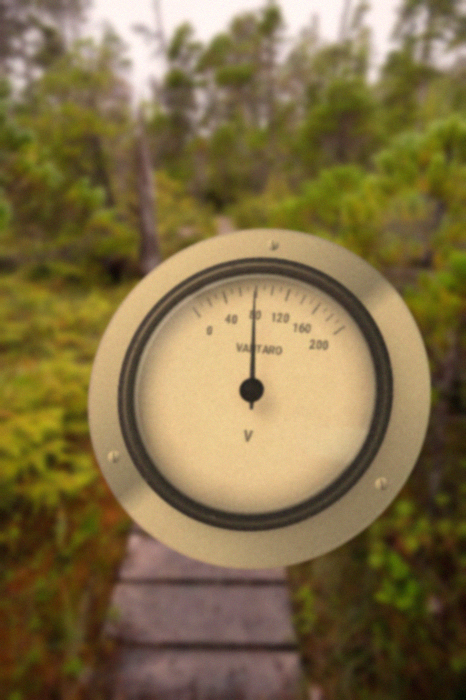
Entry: 80; V
